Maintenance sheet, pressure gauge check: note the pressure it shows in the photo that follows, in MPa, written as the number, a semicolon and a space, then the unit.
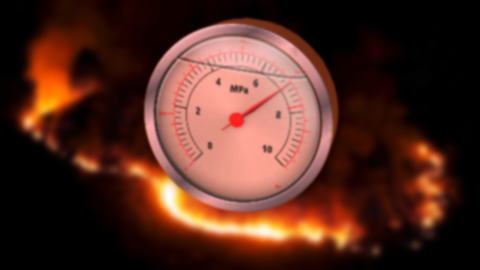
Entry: 7; MPa
